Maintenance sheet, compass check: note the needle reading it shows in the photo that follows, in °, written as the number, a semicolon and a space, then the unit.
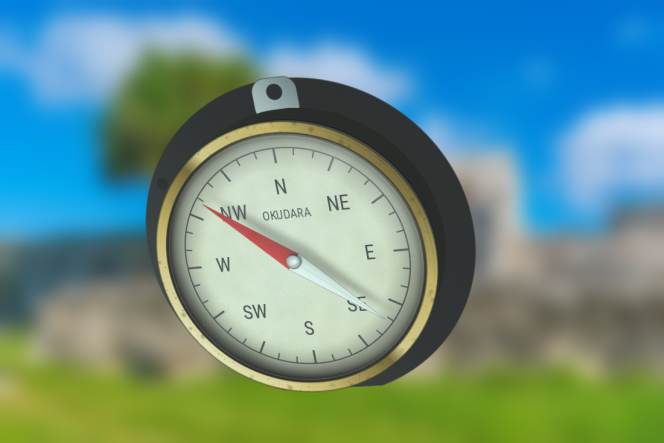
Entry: 310; °
